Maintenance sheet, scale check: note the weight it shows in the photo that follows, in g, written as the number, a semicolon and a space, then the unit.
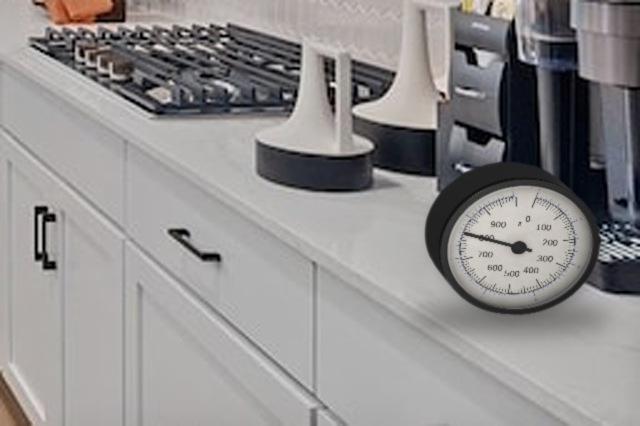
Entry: 800; g
